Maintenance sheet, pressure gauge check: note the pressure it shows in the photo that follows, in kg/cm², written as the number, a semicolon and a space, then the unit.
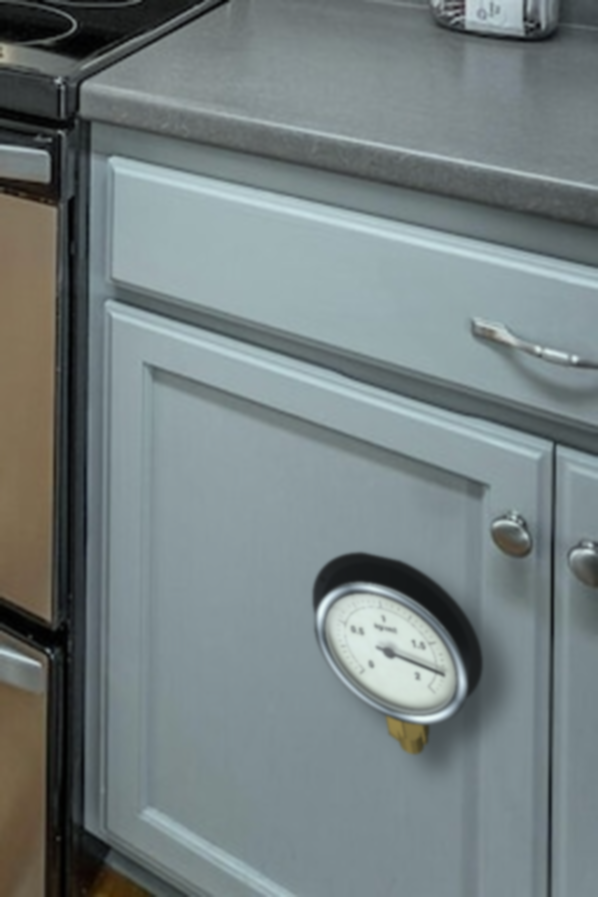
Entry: 1.75; kg/cm²
